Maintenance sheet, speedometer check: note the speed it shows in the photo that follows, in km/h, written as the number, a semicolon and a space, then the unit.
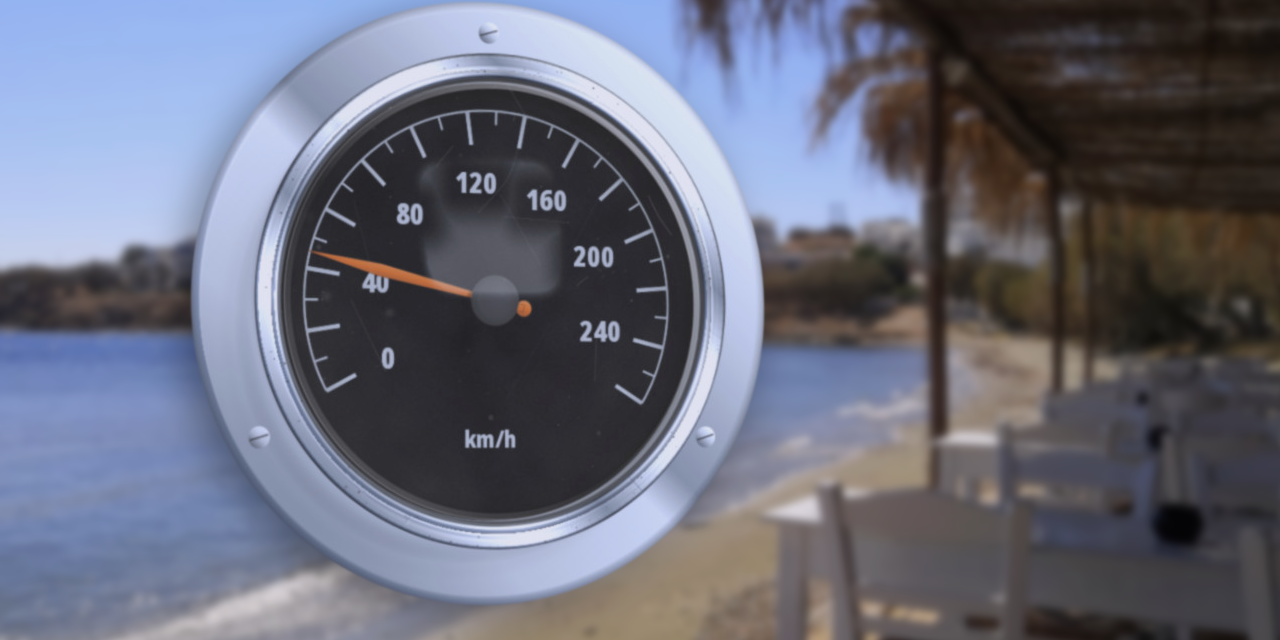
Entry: 45; km/h
